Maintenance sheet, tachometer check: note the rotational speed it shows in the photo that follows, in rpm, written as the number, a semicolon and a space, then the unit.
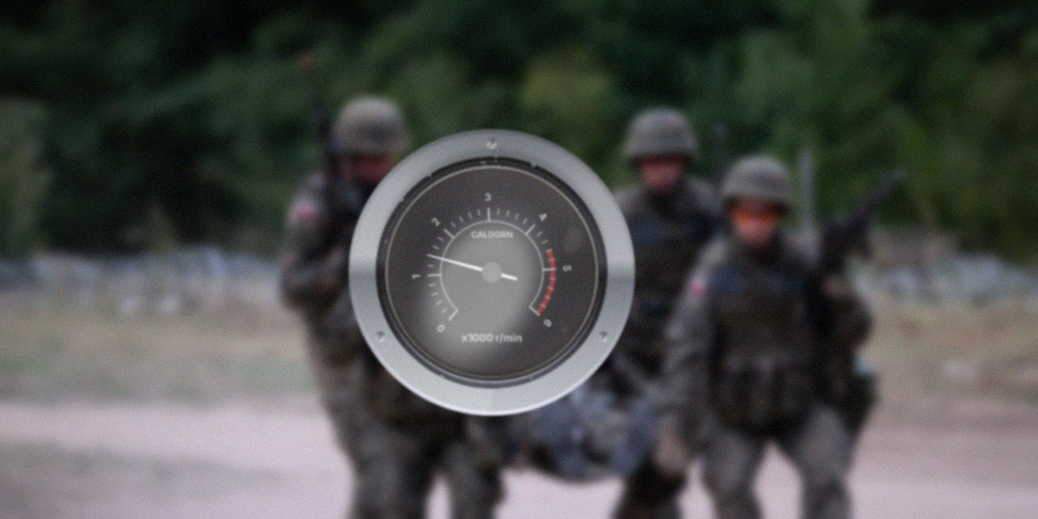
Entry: 1400; rpm
